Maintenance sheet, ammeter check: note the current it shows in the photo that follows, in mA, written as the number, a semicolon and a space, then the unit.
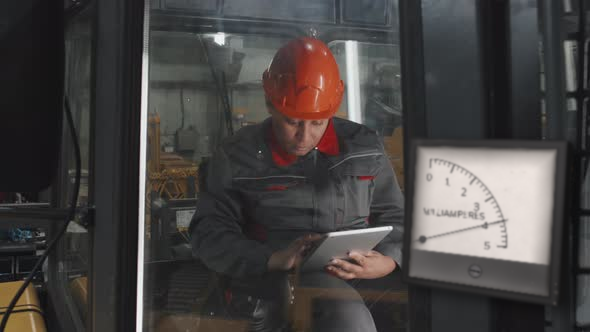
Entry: 4; mA
